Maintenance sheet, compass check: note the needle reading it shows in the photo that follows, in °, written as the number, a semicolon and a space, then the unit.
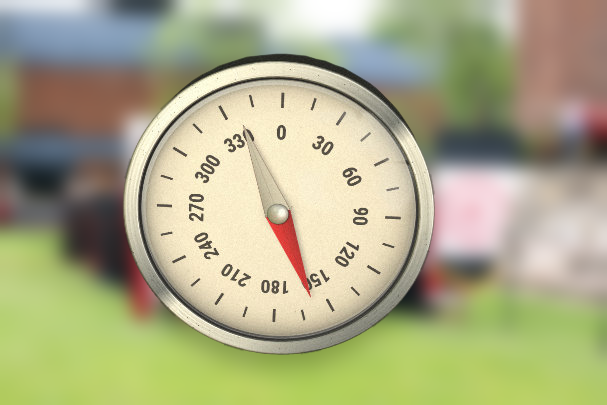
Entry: 157.5; °
